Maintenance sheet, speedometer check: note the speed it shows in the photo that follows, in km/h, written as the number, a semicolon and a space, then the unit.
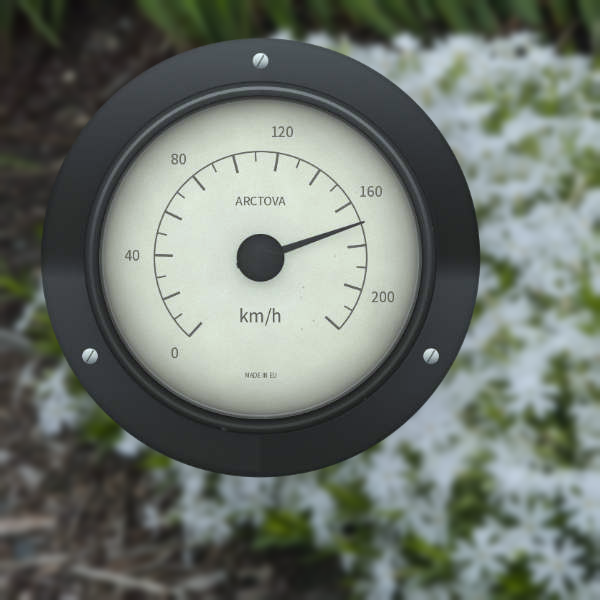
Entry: 170; km/h
